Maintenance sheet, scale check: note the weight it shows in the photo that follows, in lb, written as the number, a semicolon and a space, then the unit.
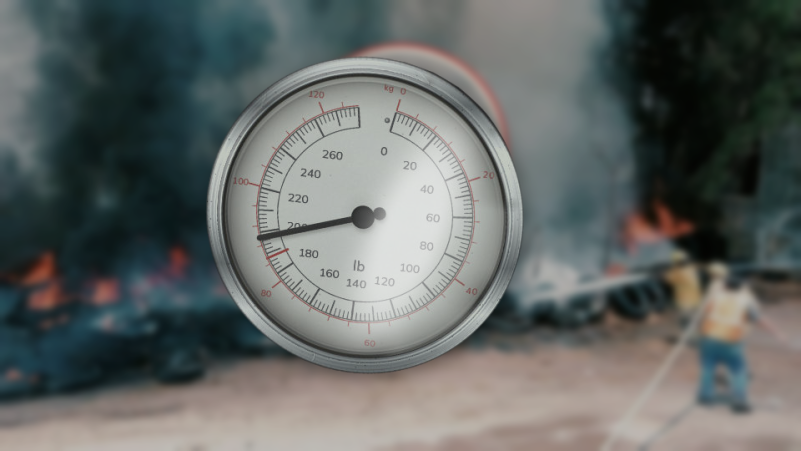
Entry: 198; lb
